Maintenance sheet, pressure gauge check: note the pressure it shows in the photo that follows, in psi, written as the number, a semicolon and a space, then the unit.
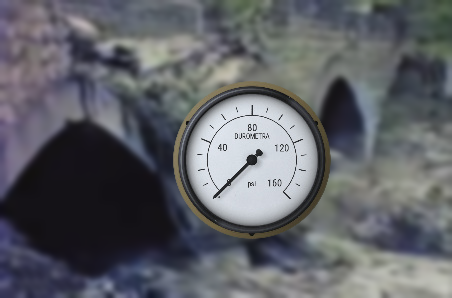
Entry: 0; psi
